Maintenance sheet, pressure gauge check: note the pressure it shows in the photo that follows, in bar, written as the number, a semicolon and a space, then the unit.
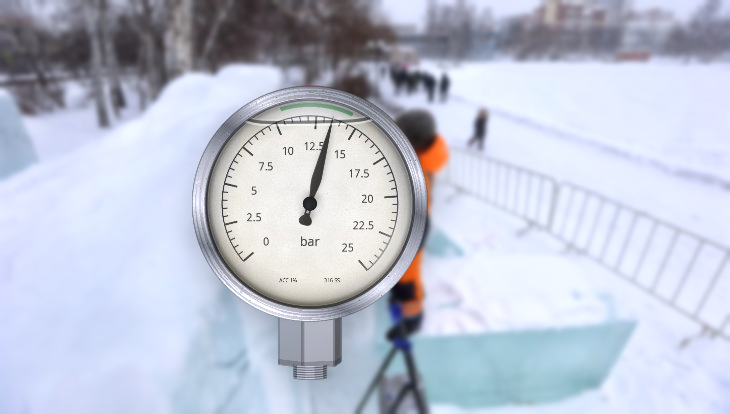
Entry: 13.5; bar
